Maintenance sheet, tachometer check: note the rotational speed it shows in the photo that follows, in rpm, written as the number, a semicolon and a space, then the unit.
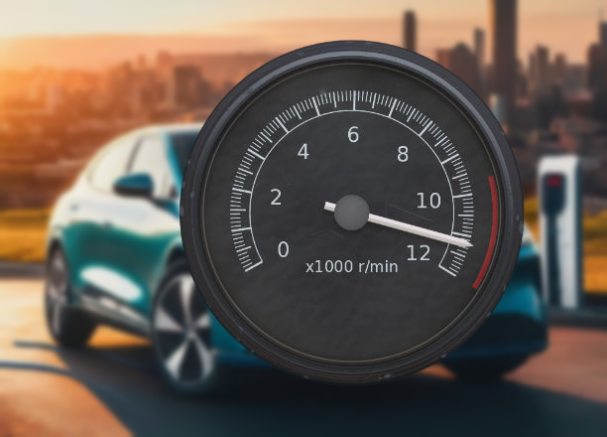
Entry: 11200; rpm
